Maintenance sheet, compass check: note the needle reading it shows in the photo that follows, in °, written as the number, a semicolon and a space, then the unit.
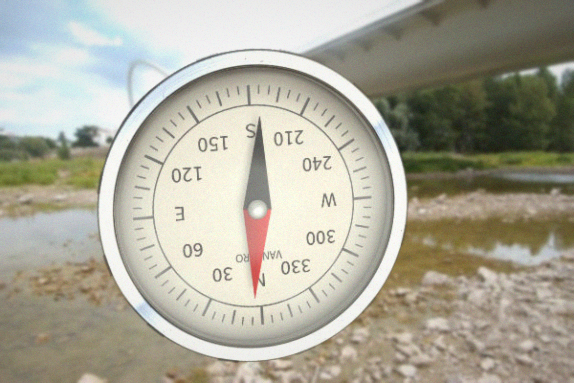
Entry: 5; °
